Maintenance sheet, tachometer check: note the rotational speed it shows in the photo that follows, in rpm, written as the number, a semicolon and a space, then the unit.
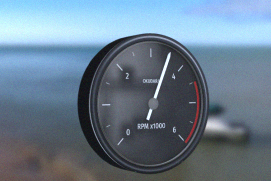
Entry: 3500; rpm
